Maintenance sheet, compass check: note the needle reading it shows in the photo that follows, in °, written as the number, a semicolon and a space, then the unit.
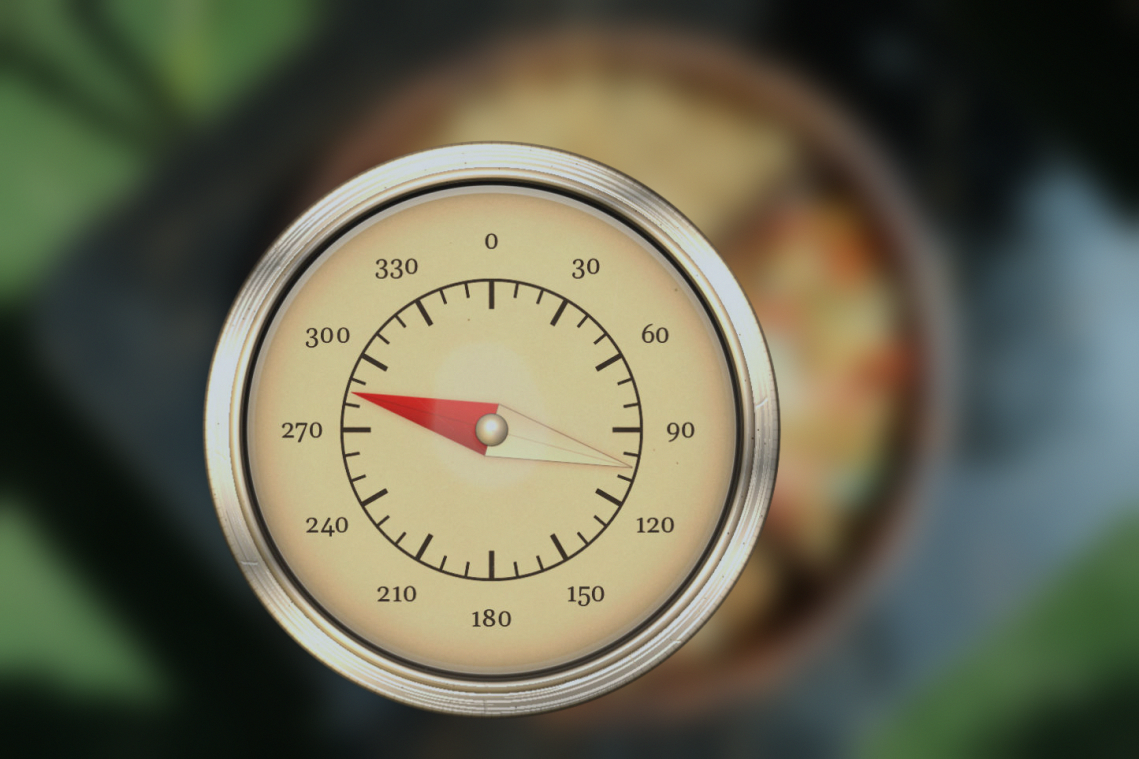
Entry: 285; °
